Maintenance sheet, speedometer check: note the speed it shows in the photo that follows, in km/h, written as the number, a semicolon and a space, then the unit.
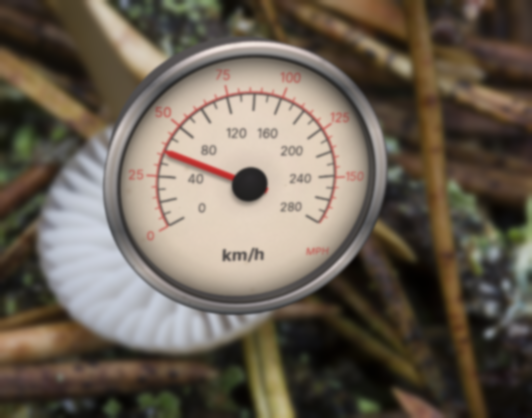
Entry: 60; km/h
